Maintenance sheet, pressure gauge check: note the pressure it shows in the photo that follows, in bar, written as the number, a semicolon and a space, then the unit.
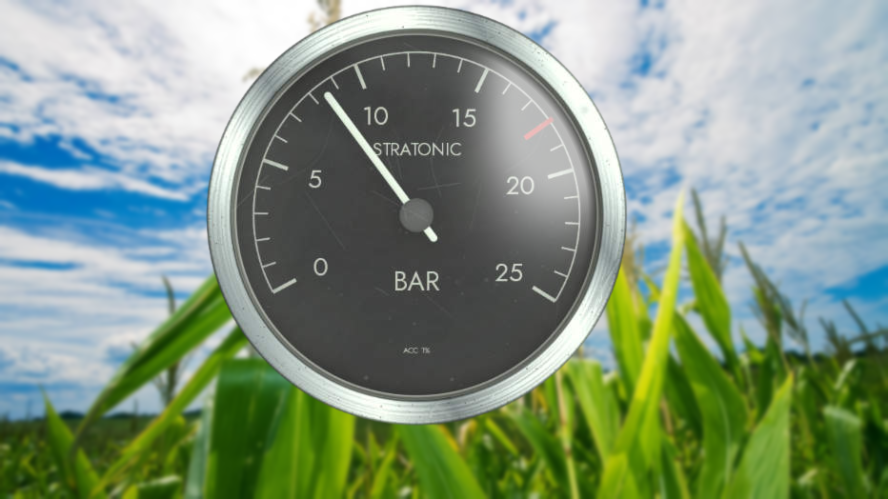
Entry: 8.5; bar
